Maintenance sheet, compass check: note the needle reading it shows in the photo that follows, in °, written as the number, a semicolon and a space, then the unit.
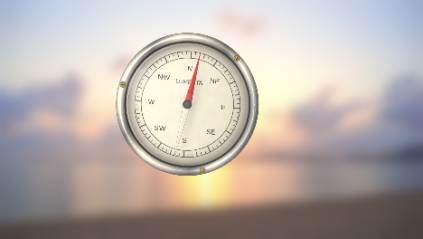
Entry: 10; °
